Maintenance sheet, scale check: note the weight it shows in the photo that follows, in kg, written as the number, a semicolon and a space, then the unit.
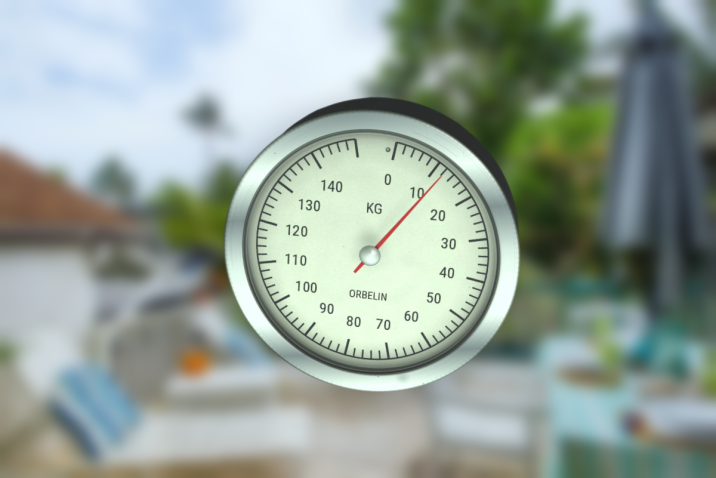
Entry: 12; kg
